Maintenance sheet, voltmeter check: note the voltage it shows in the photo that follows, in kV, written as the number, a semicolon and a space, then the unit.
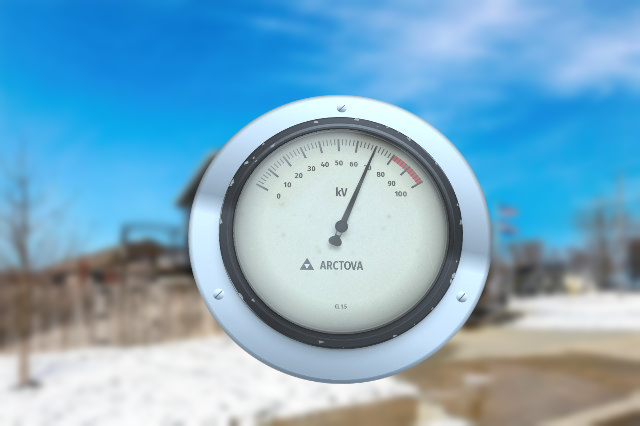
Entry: 70; kV
